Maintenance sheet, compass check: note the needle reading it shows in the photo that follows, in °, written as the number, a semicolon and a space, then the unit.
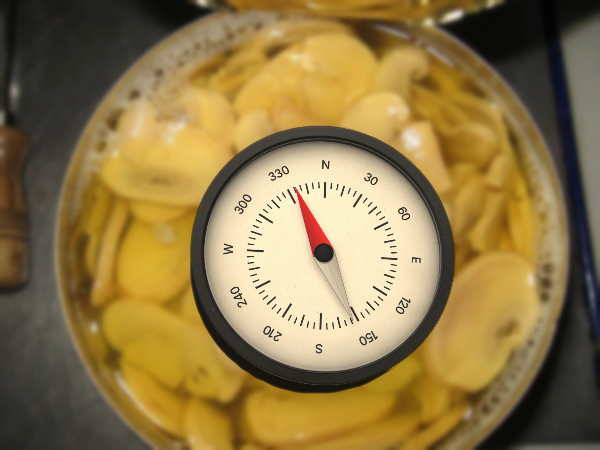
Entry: 335; °
